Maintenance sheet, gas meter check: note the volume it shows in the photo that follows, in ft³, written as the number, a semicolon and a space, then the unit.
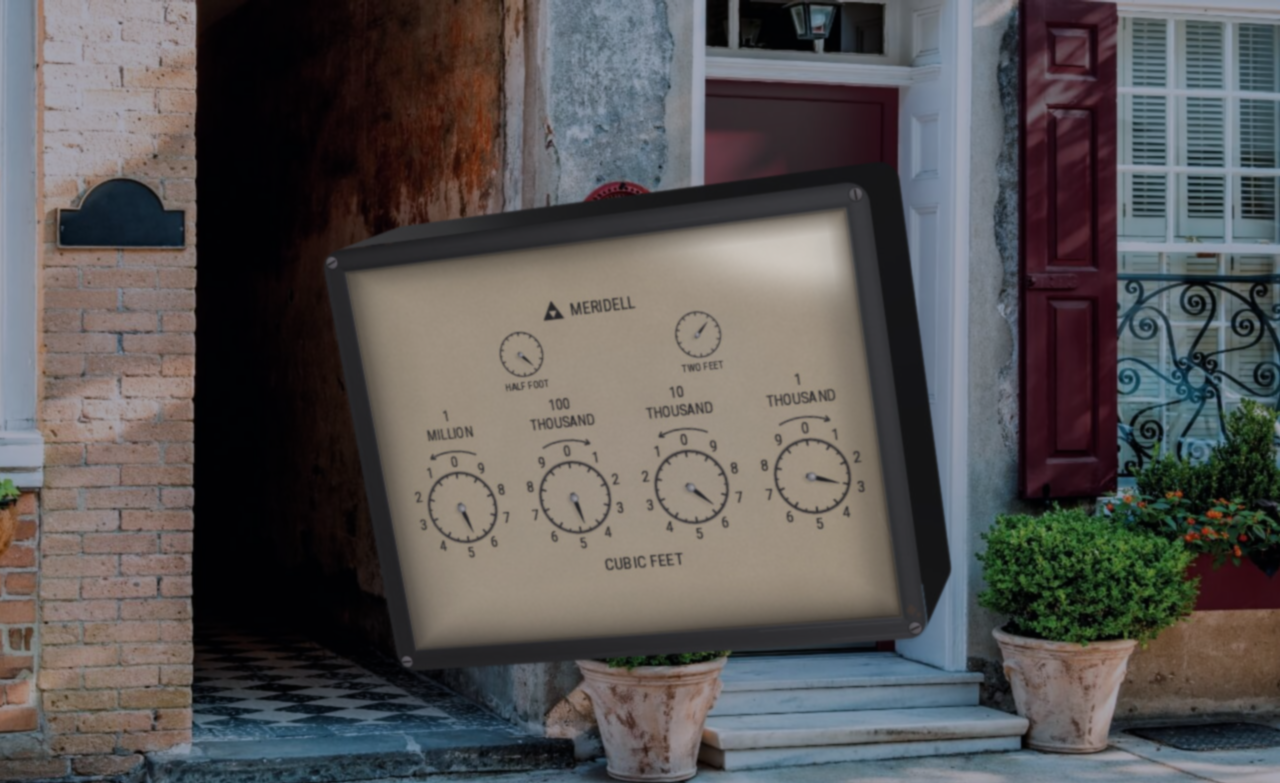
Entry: 546300; ft³
